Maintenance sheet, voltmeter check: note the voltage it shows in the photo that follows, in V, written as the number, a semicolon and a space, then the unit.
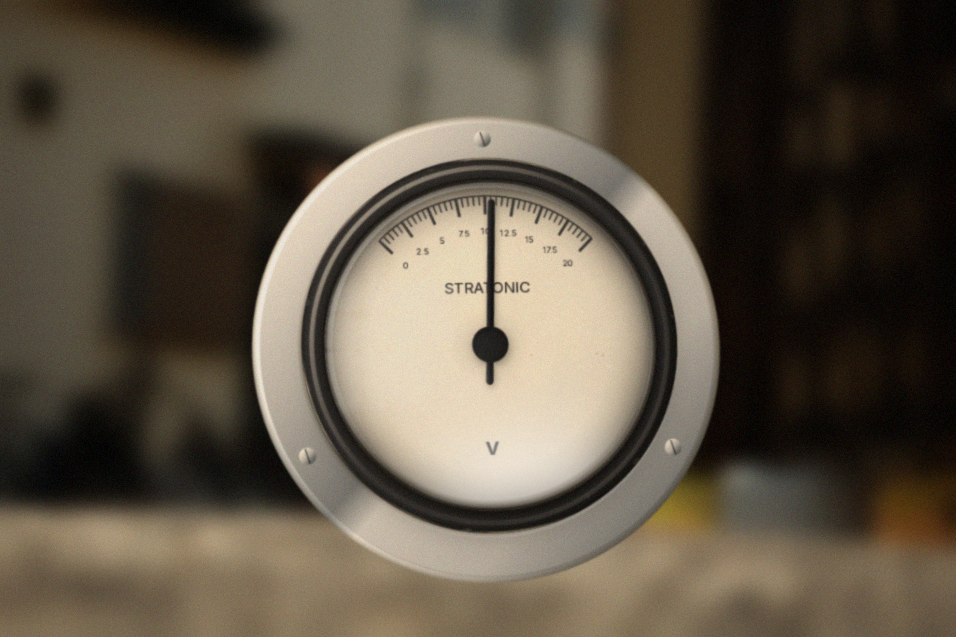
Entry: 10.5; V
